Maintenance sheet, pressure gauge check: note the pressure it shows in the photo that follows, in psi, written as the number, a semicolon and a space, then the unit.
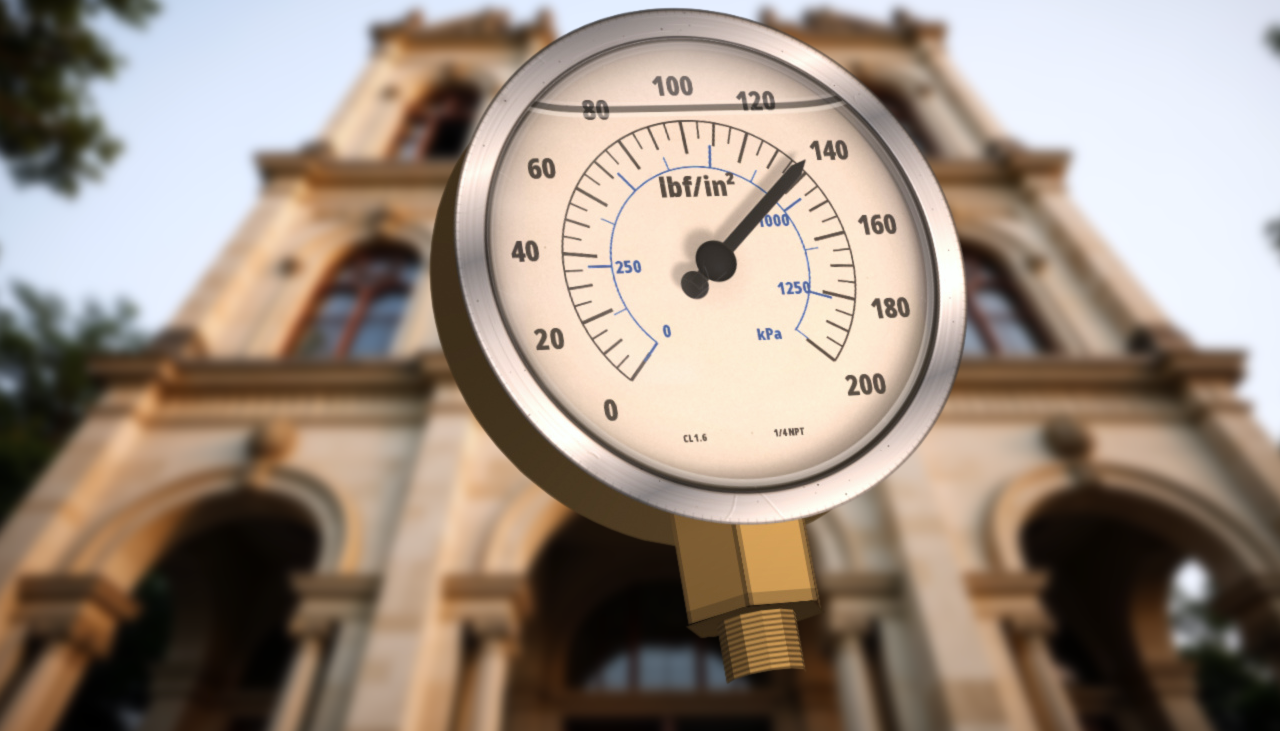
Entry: 137.5; psi
